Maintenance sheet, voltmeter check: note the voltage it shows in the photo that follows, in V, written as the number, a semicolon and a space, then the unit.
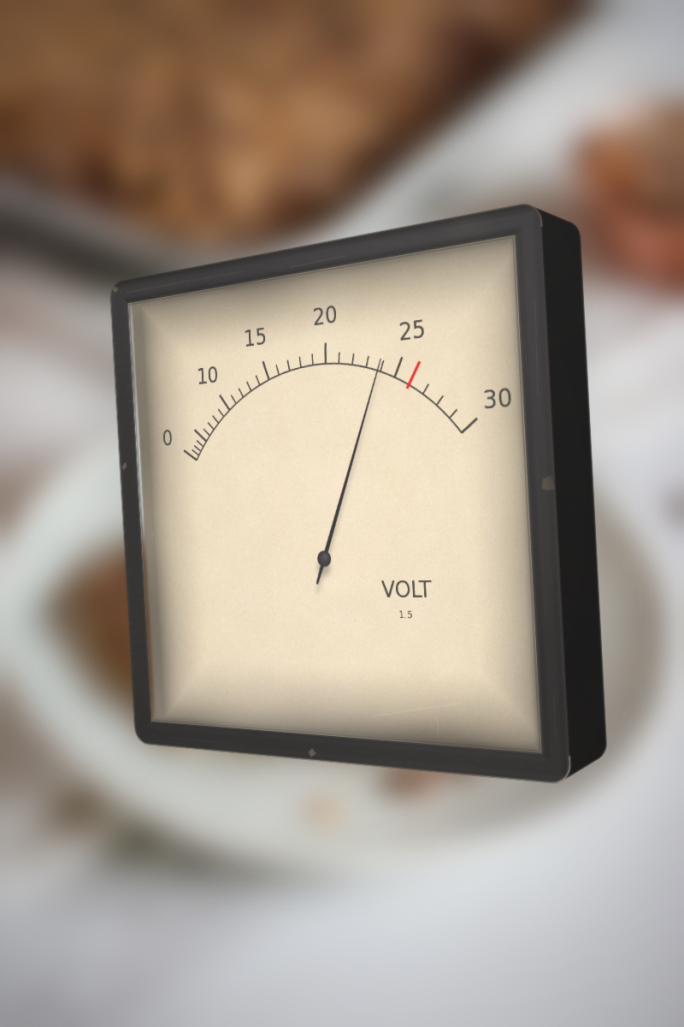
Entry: 24; V
